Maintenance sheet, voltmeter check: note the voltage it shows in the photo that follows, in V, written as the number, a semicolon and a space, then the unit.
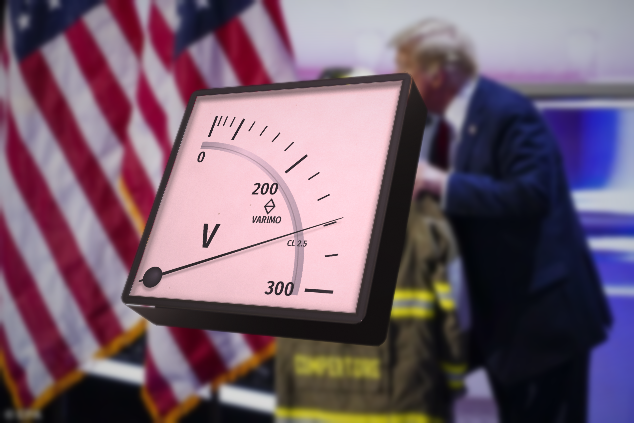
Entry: 260; V
